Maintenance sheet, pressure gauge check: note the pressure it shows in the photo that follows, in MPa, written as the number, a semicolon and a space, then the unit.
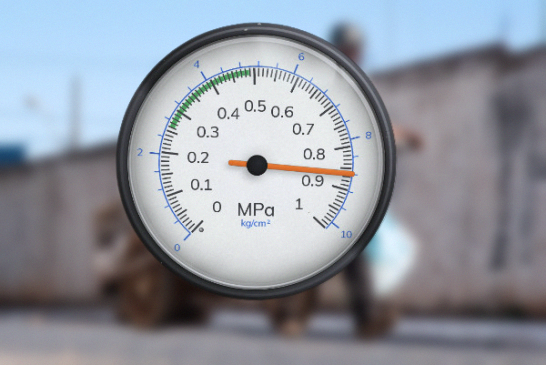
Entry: 0.86; MPa
